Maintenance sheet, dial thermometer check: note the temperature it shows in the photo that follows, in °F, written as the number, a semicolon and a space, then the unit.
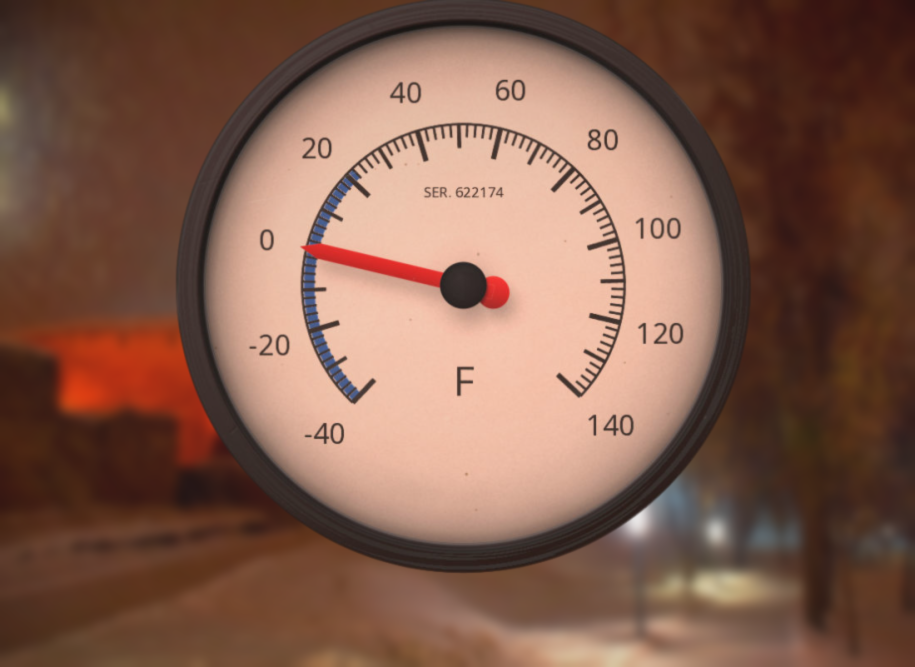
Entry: 0; °F
